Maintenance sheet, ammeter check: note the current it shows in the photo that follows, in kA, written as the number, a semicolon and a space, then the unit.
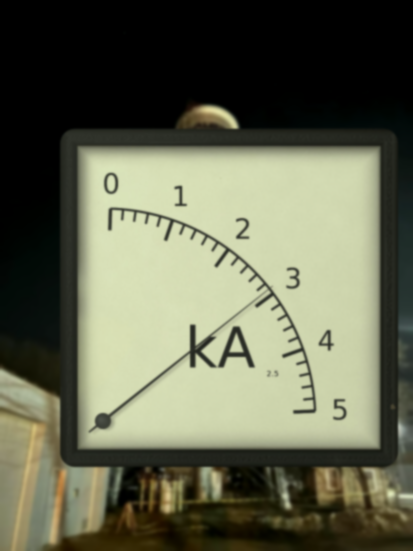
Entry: 2.9; kA
